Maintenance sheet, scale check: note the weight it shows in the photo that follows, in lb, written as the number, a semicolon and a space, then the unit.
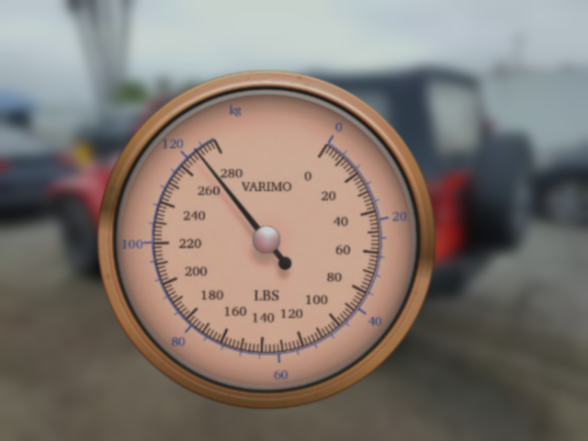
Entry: 270; lb
